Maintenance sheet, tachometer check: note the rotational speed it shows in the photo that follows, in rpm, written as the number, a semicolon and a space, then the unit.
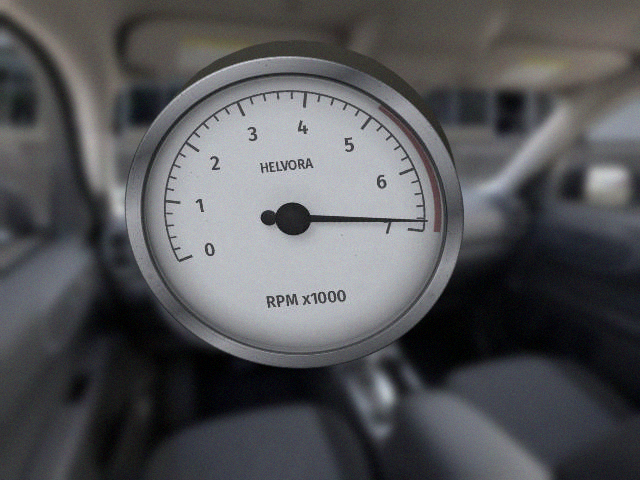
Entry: 6800; rpm
